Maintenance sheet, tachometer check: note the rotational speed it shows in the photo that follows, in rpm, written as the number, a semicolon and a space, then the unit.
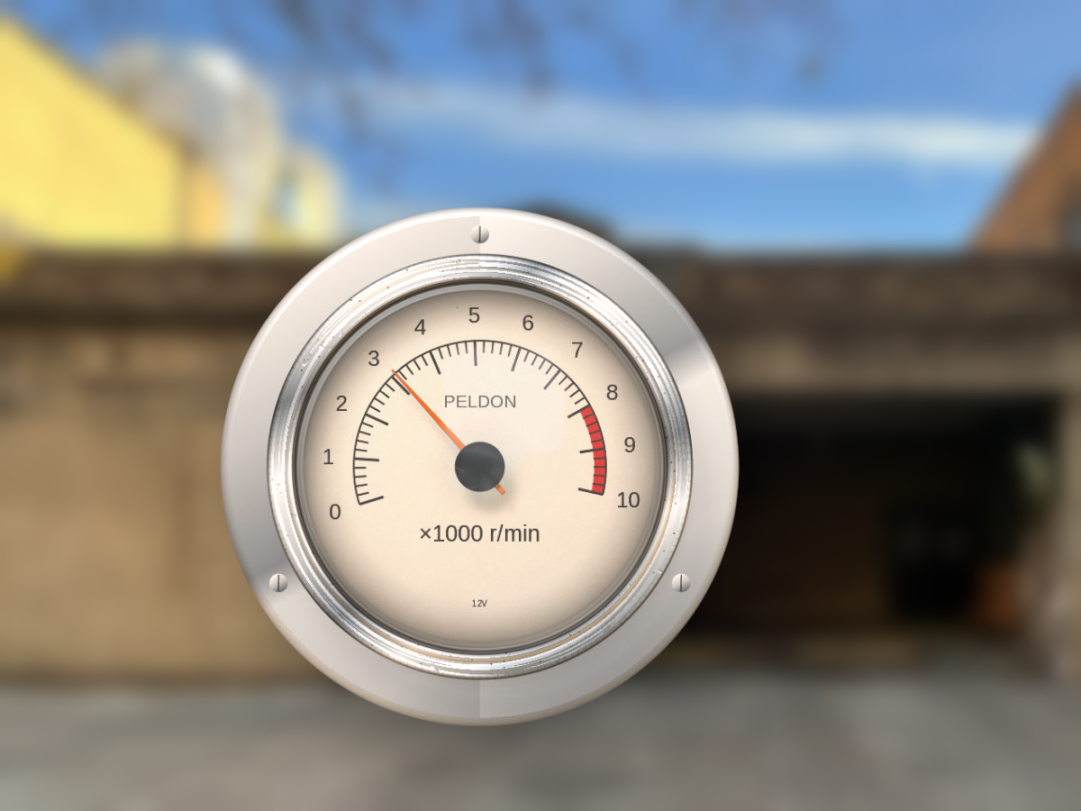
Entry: 3100; rpm
